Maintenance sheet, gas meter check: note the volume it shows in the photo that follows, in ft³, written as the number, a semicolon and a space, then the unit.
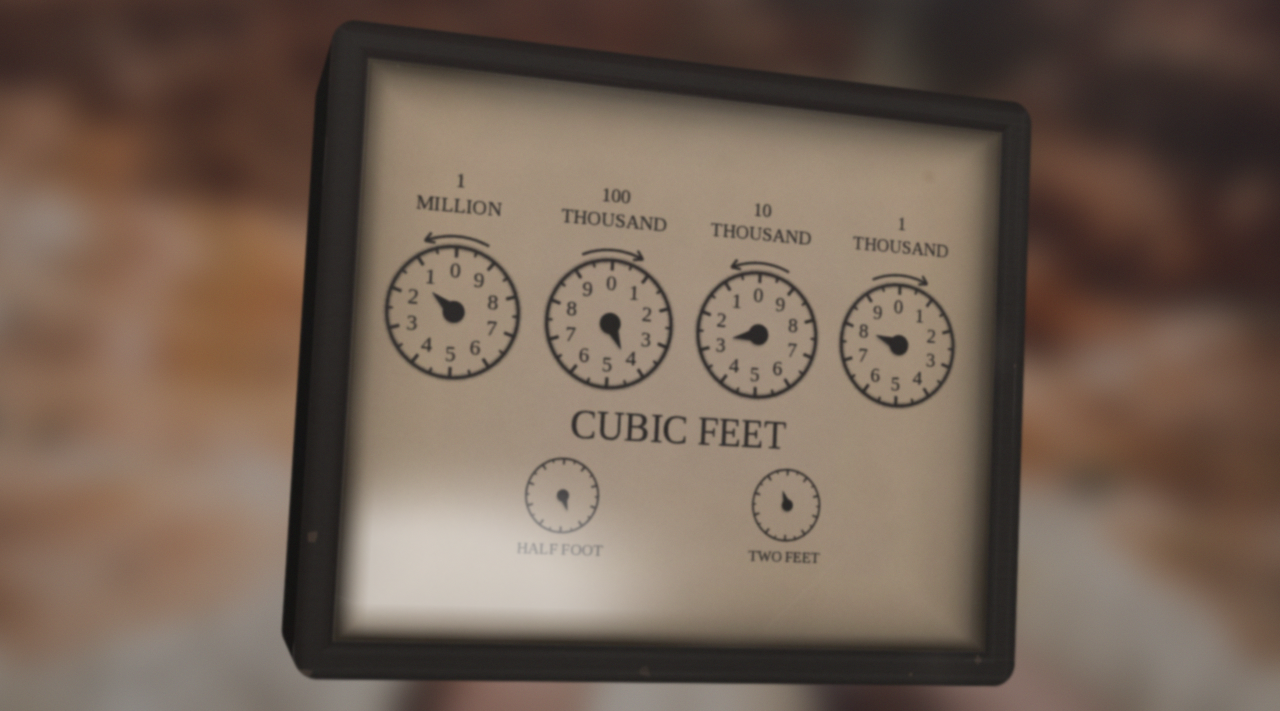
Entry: 142800; ft³
